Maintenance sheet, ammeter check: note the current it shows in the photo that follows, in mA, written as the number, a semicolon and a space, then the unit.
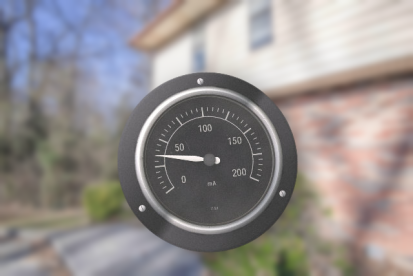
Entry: 35; mA
